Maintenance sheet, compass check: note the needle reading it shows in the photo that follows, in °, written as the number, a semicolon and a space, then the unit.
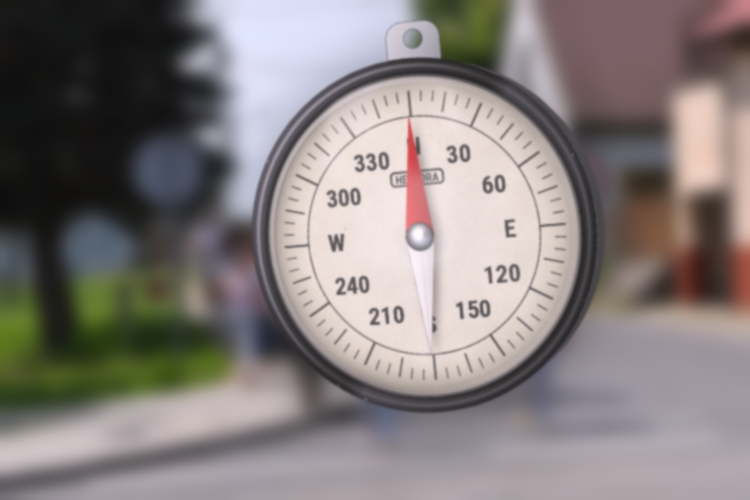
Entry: 0; °
